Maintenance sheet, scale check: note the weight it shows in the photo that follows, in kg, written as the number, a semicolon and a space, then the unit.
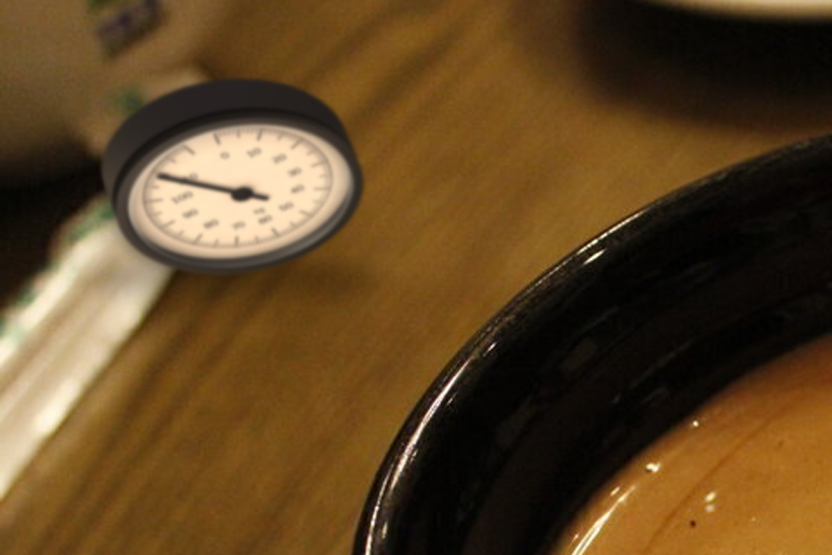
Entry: 110; kg
